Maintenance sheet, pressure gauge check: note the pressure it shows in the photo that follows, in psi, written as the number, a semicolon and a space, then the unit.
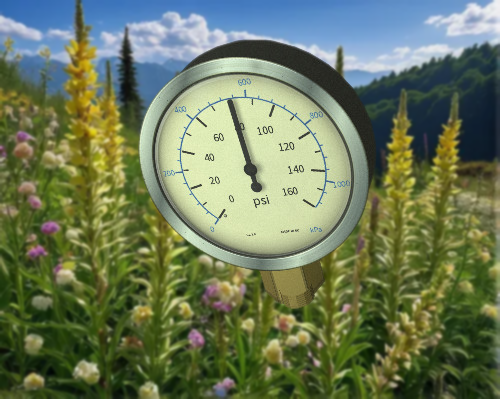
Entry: 80; psi
